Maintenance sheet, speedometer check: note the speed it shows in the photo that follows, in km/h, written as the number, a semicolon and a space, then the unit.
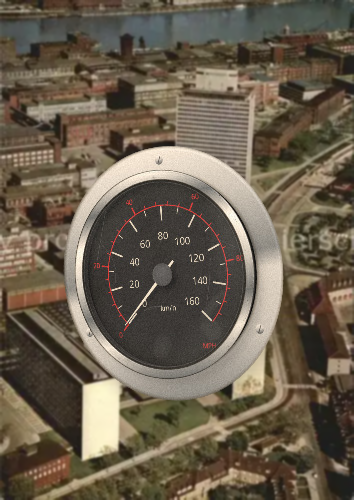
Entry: 0; km/h
